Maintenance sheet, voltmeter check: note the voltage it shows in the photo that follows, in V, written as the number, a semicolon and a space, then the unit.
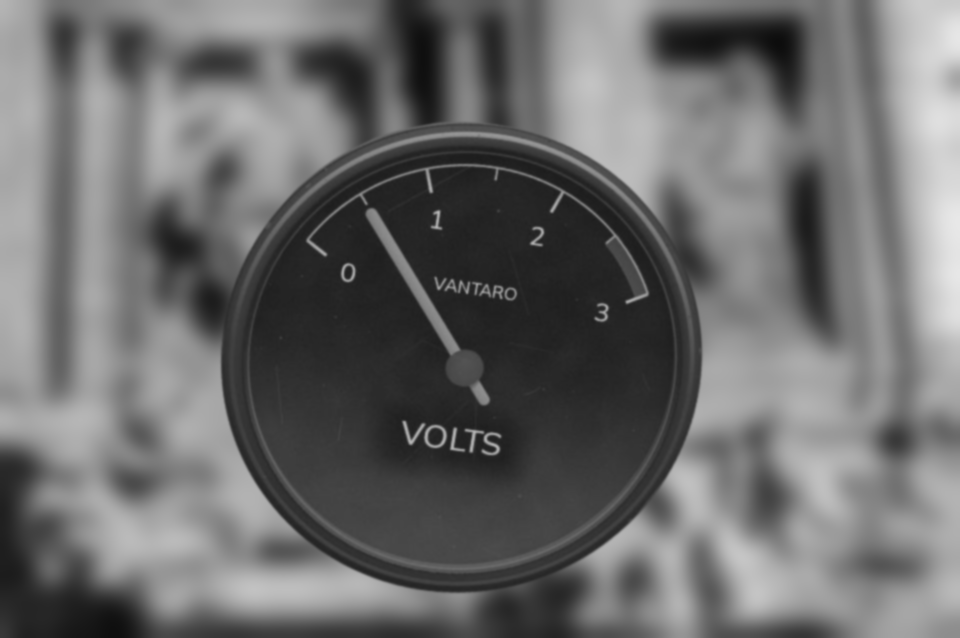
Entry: 0.5; V
